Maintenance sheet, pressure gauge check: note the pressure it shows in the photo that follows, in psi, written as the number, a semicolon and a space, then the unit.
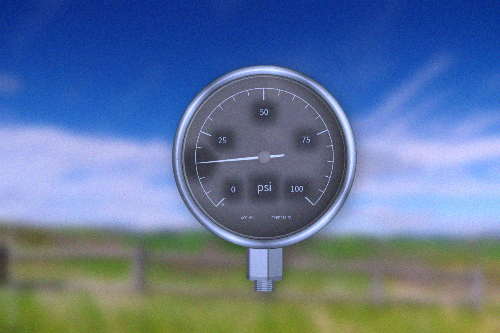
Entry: 15; psi
